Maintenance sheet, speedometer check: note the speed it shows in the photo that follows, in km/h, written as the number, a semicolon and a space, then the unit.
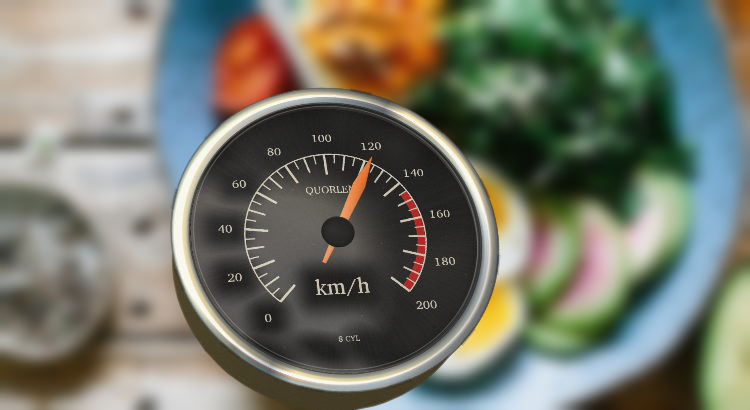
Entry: 122.5; km/h
